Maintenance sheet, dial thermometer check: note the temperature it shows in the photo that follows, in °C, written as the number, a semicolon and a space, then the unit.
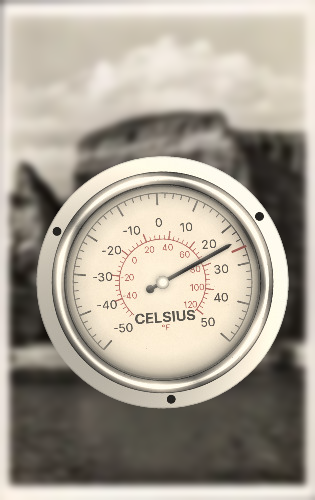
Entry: 24; °C
